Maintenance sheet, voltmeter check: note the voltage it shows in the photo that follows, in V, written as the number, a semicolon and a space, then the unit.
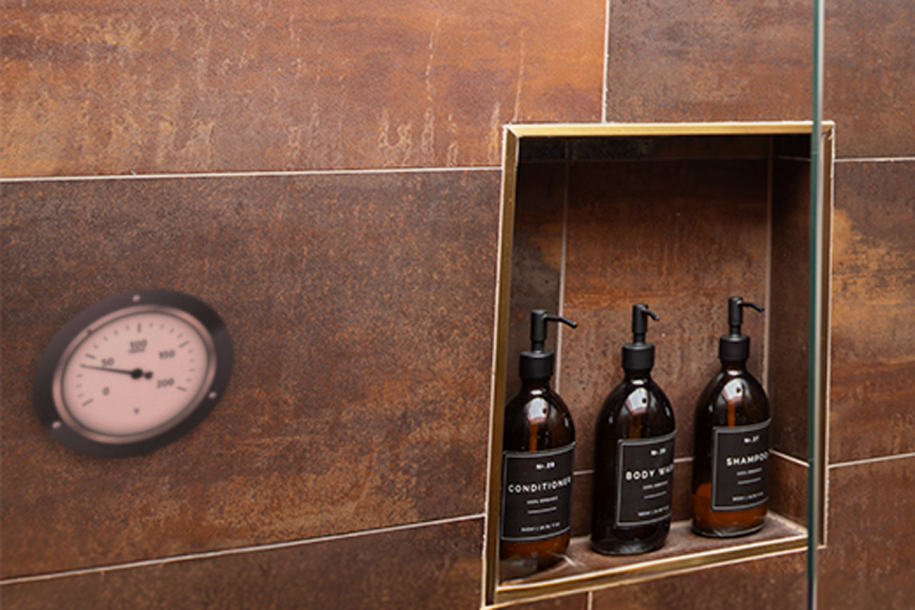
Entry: 40; V
